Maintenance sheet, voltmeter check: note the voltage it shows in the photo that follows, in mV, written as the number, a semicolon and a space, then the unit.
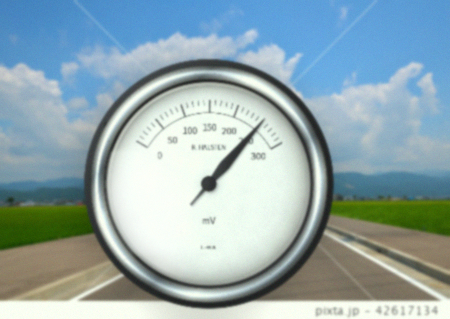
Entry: 250; mV
